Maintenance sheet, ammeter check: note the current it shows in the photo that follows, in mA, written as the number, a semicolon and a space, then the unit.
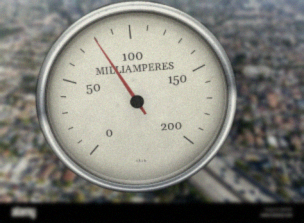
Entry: 80; mA
